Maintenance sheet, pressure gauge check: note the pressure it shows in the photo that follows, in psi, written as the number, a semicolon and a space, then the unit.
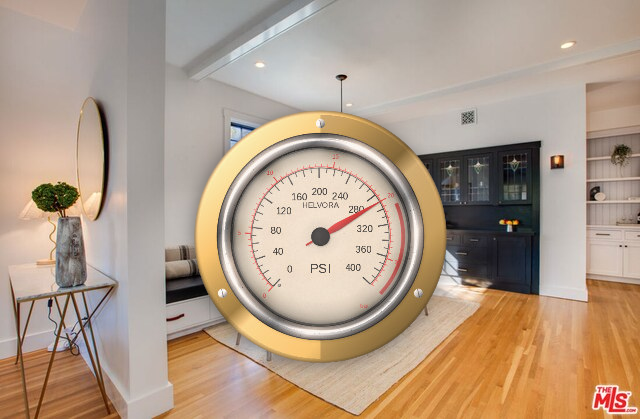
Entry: 290; psi
